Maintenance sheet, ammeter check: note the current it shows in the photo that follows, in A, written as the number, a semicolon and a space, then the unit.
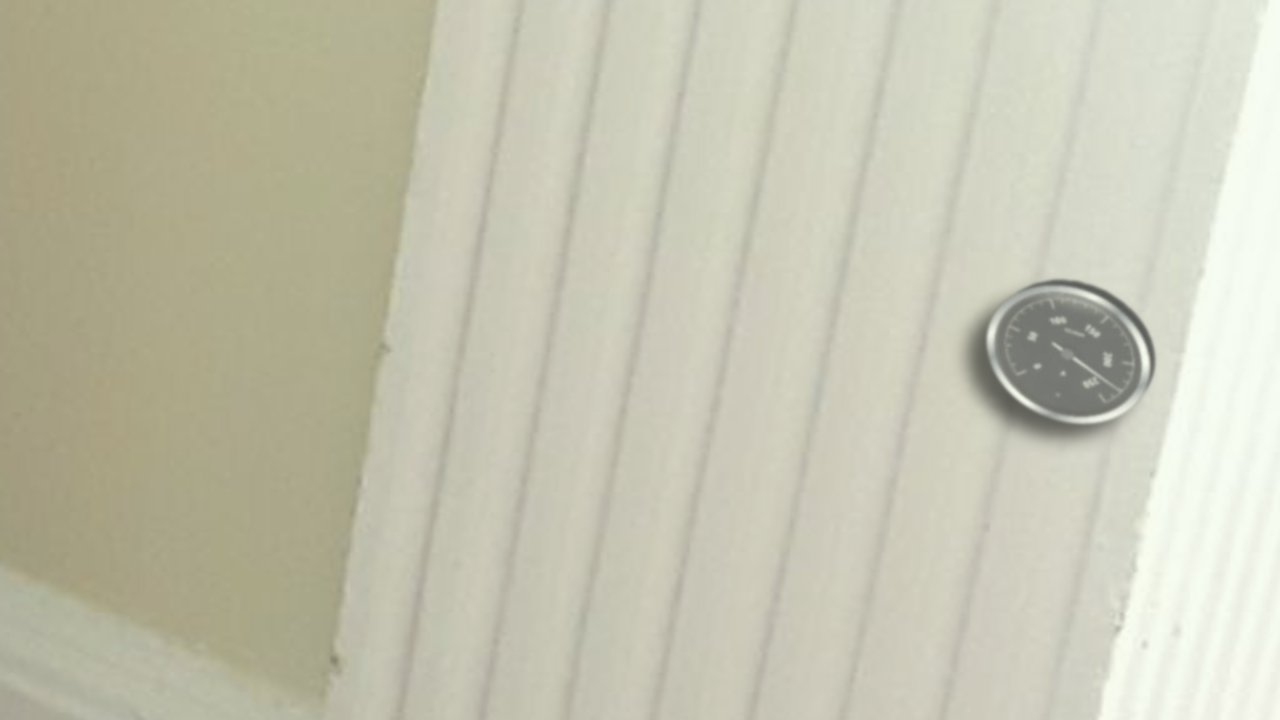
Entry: 230; A
